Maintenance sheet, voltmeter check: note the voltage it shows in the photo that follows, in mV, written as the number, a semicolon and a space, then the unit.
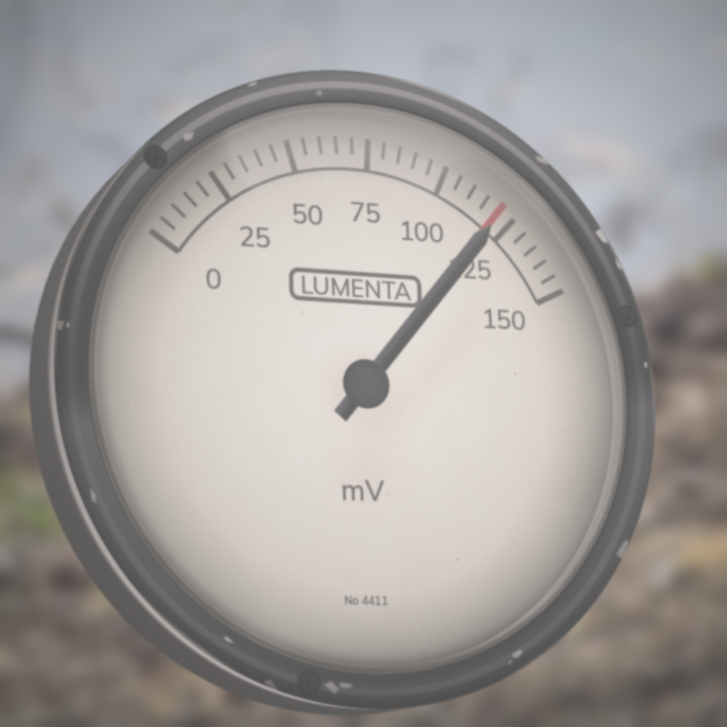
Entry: 120; mV
